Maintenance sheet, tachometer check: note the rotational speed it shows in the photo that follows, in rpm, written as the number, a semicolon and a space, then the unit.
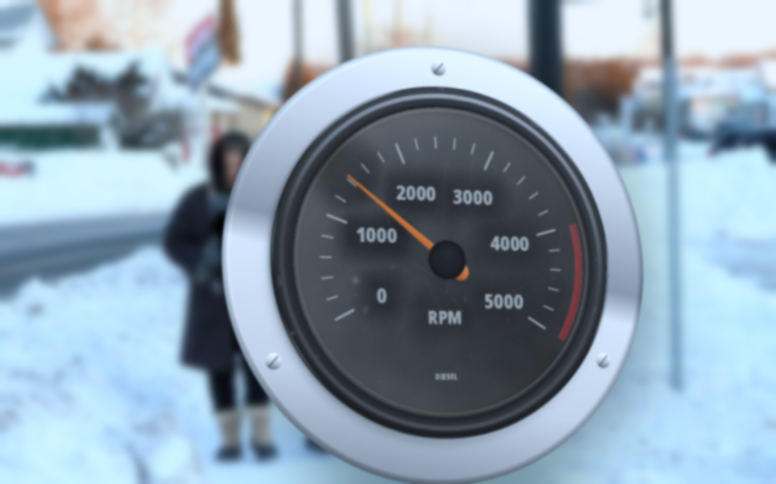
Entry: 1400; rpm
